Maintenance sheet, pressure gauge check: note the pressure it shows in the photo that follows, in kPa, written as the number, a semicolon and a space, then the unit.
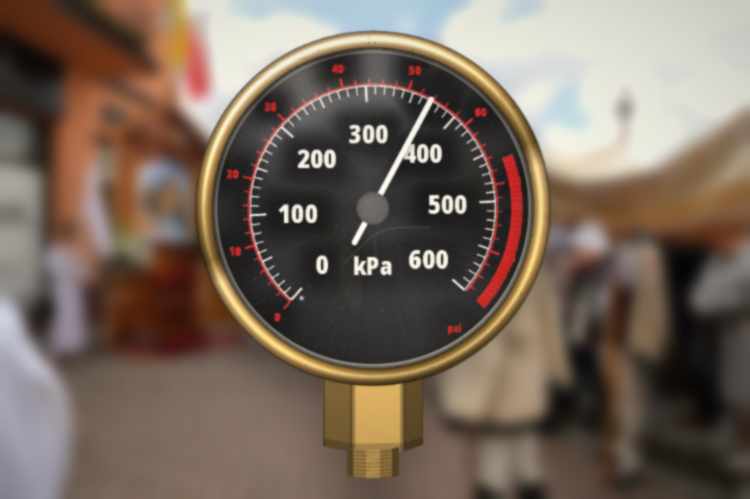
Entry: 370; kPa
